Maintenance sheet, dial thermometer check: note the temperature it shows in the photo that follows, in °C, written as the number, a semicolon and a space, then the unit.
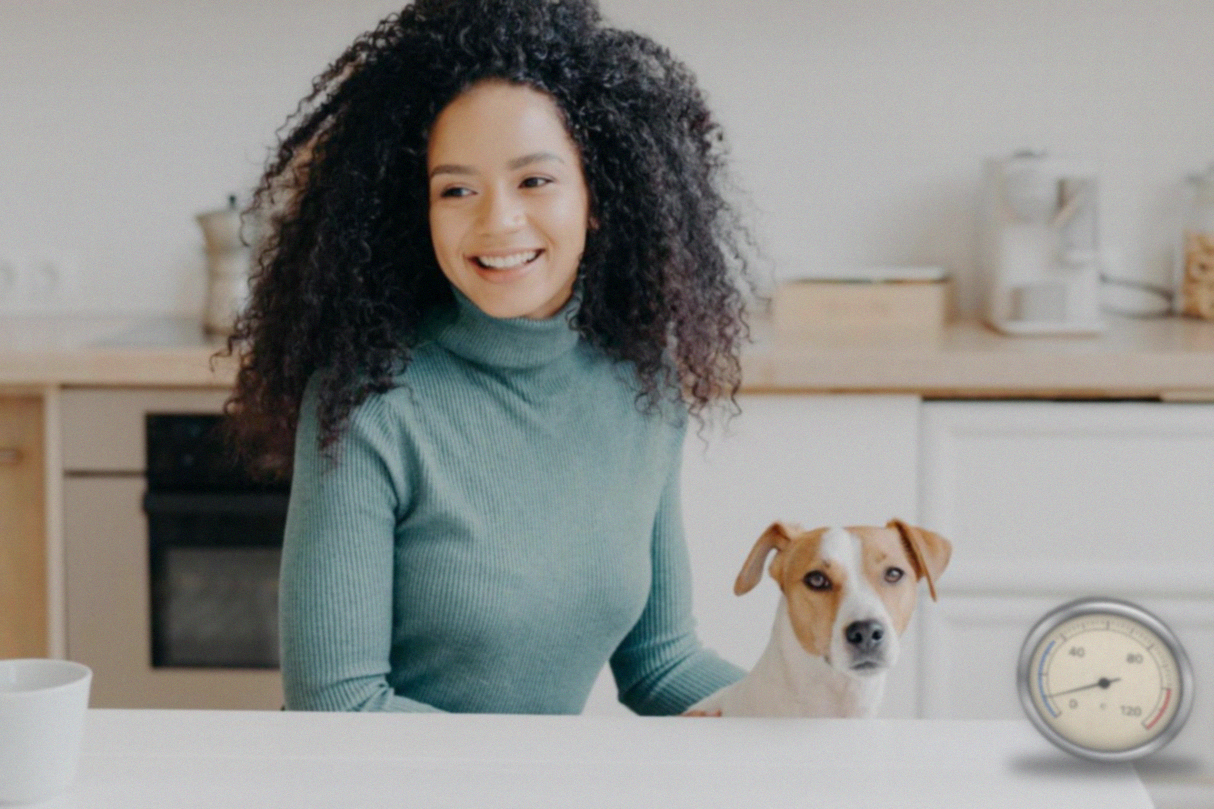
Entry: 10; °C
